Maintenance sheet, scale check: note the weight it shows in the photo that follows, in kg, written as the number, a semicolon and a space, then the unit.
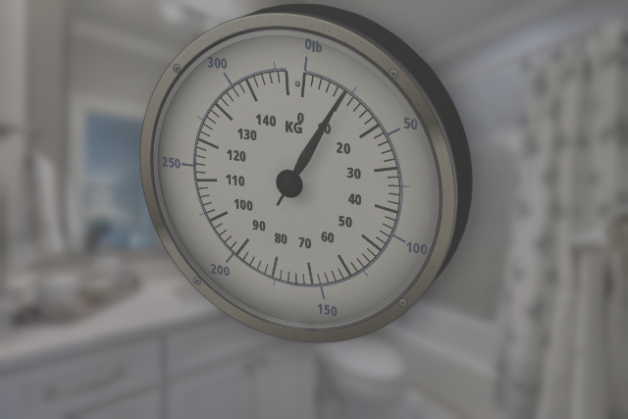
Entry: 10; kg
